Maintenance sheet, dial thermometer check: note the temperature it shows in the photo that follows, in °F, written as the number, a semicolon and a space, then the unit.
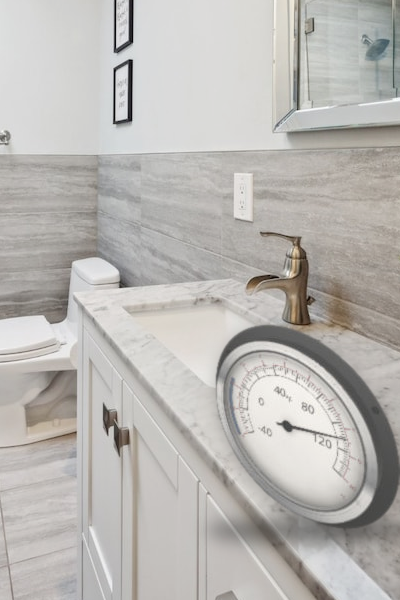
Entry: 110; °F
